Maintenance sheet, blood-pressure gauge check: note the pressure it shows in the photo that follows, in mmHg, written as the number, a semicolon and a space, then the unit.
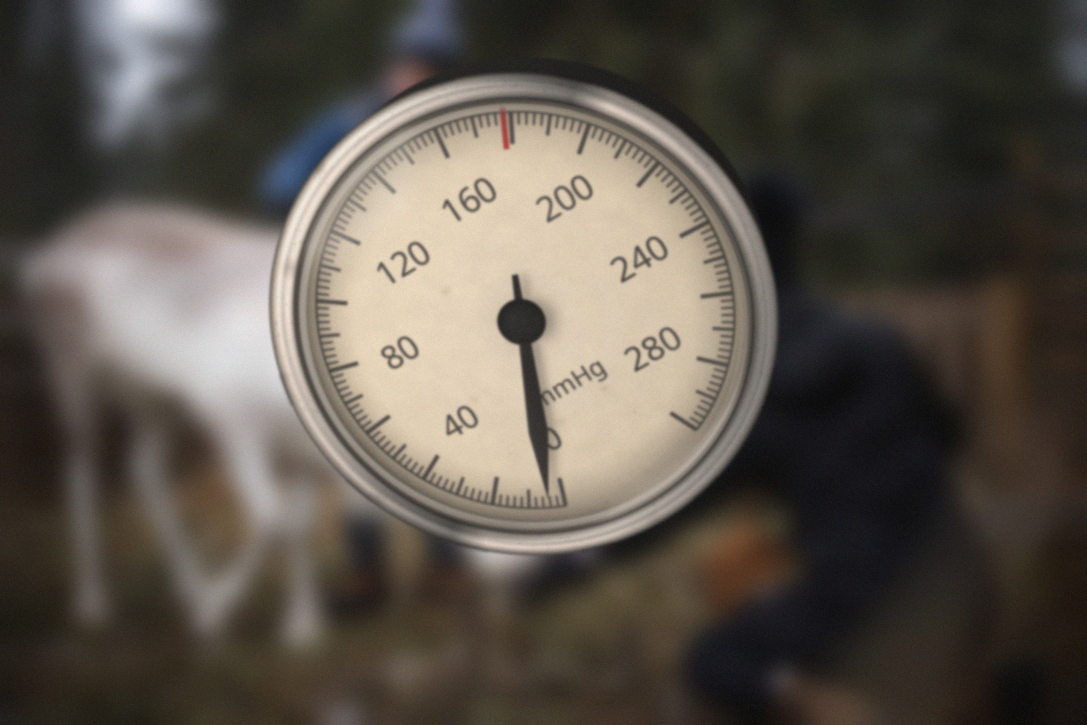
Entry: 4; mmHg
